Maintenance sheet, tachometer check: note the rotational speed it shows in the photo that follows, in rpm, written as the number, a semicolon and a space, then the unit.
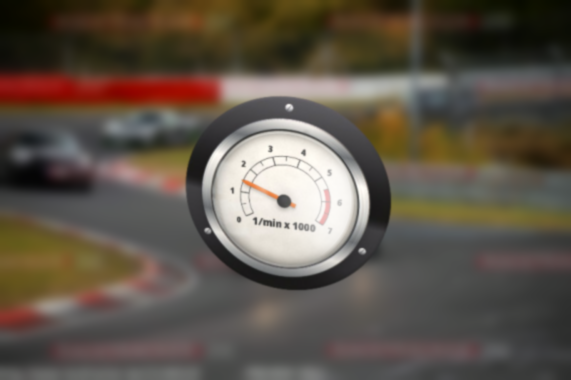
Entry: 1500; rpm
